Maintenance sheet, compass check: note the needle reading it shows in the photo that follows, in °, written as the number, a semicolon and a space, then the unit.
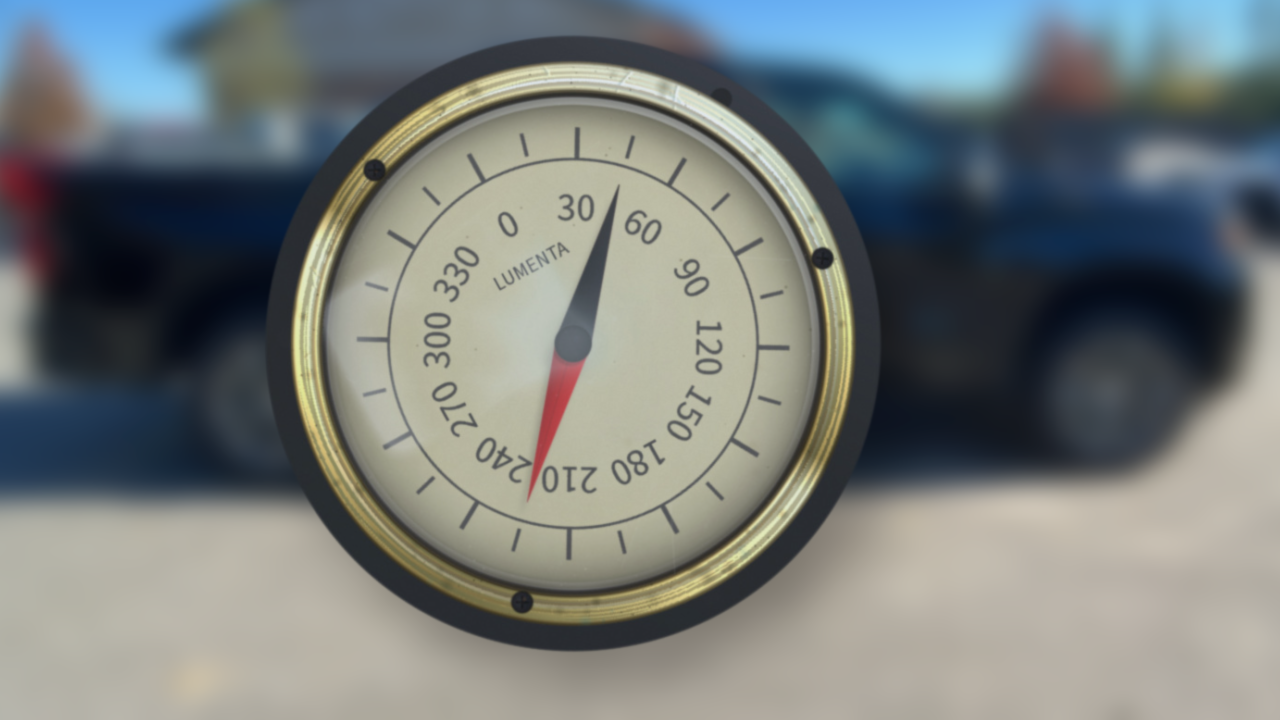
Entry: 225; °
